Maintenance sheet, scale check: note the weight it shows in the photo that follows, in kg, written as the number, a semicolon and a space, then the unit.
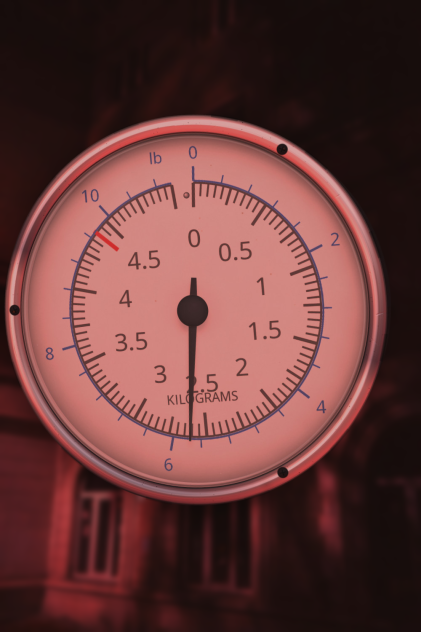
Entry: 2.6; kg
